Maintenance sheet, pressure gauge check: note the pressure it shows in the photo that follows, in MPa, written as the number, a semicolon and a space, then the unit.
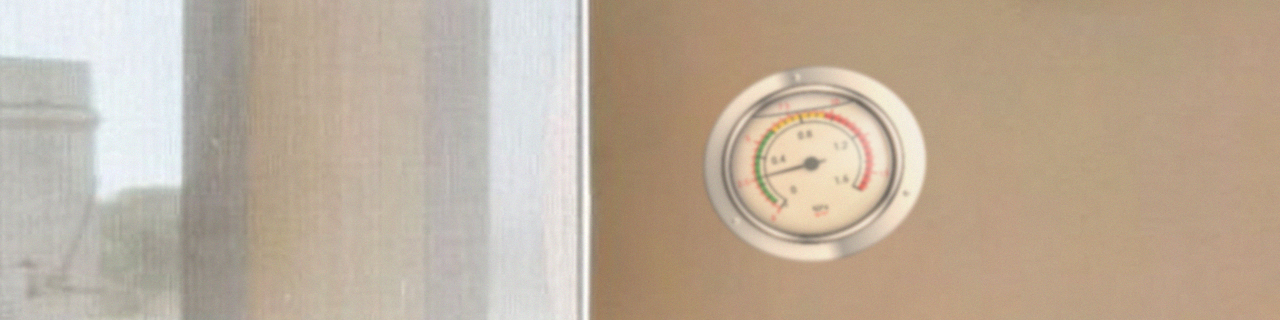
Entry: 0.25; MPa
